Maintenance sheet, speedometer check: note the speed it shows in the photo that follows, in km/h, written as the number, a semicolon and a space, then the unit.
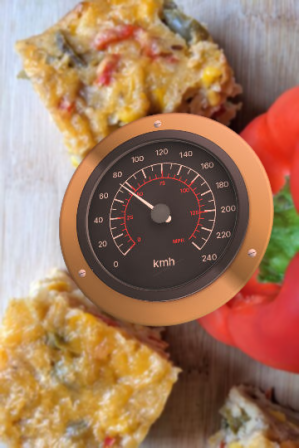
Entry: 75; km/h
